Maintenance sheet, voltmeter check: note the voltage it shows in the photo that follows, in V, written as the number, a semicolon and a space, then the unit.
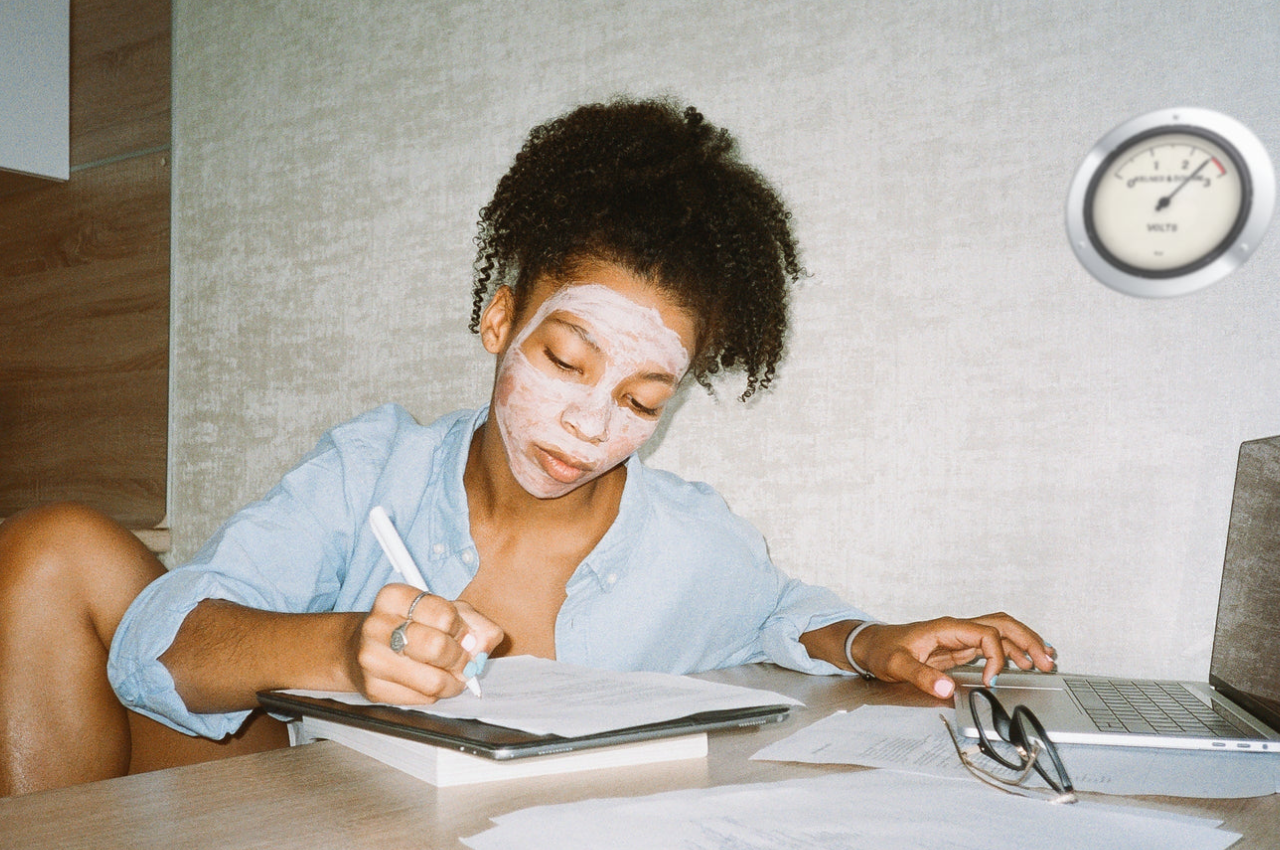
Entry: 2.5; V
